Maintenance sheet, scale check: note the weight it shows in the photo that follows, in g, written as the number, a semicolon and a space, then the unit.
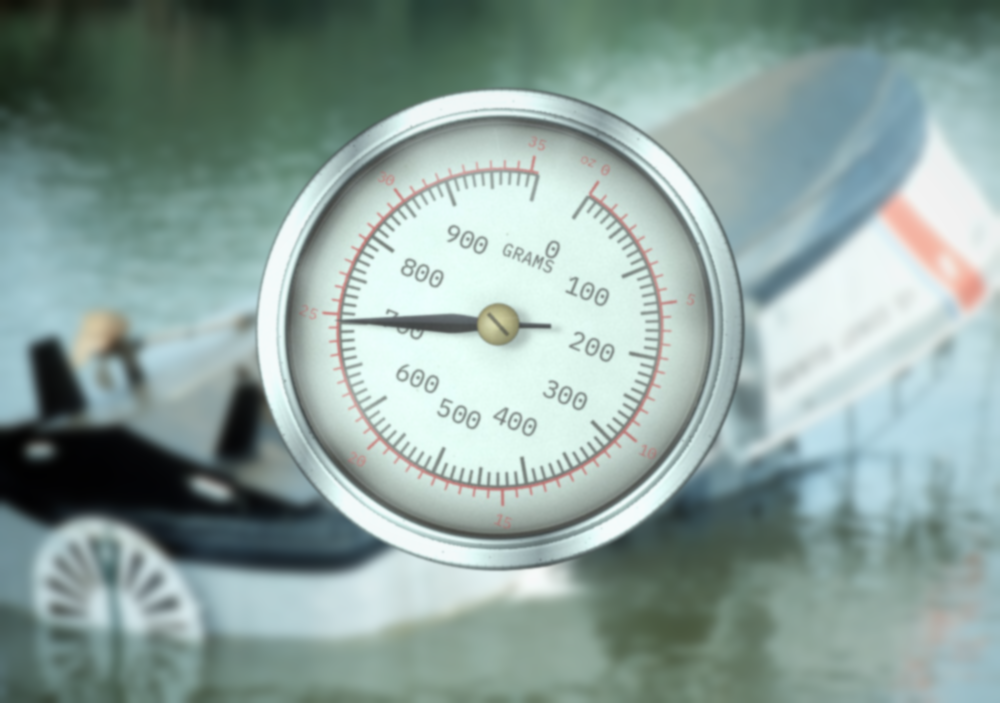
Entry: 700; g
